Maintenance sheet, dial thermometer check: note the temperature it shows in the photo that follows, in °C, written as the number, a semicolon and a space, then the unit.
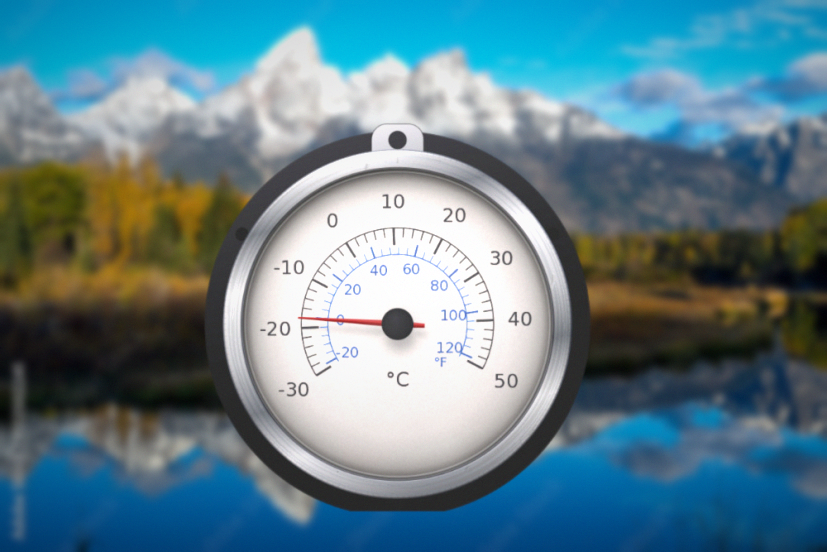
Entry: -18; °C
